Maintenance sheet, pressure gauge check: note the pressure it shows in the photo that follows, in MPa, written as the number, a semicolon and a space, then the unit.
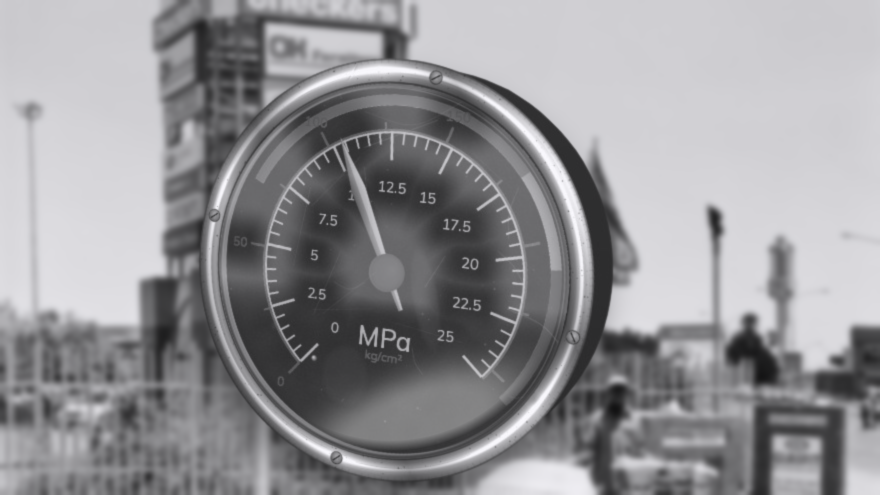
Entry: 10.5; MPa
